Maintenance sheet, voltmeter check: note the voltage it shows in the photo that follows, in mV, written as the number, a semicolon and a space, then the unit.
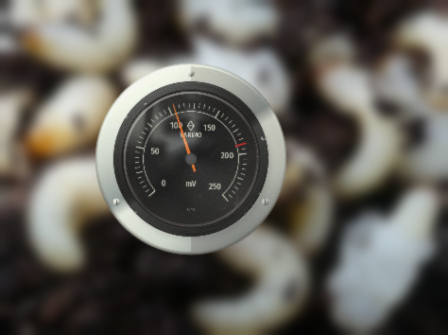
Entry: 105; mV
